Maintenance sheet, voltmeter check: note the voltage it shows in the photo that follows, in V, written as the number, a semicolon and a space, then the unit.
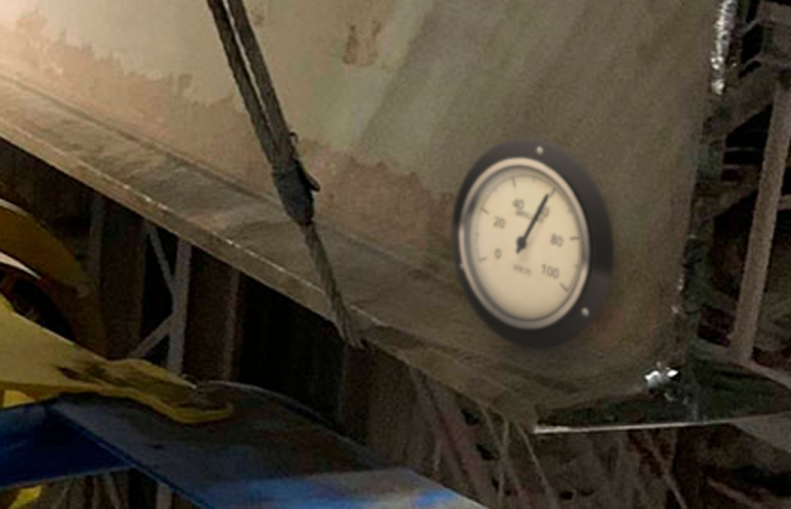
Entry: 60; V
